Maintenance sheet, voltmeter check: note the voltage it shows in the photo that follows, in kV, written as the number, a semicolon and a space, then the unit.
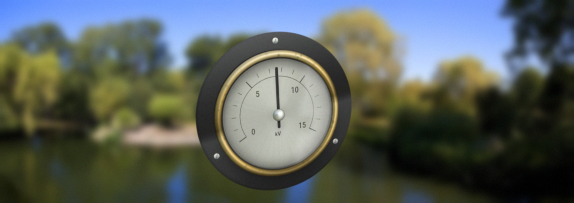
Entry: 7.5; kV
